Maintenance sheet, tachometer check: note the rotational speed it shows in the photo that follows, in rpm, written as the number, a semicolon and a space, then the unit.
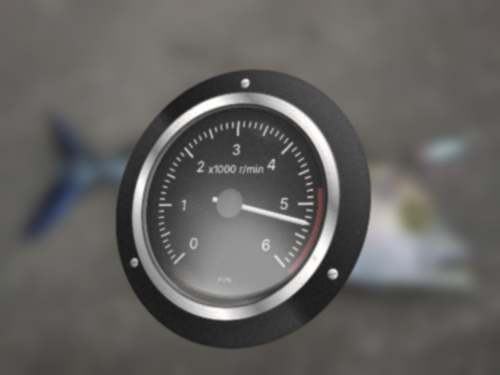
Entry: 5300; rpm
